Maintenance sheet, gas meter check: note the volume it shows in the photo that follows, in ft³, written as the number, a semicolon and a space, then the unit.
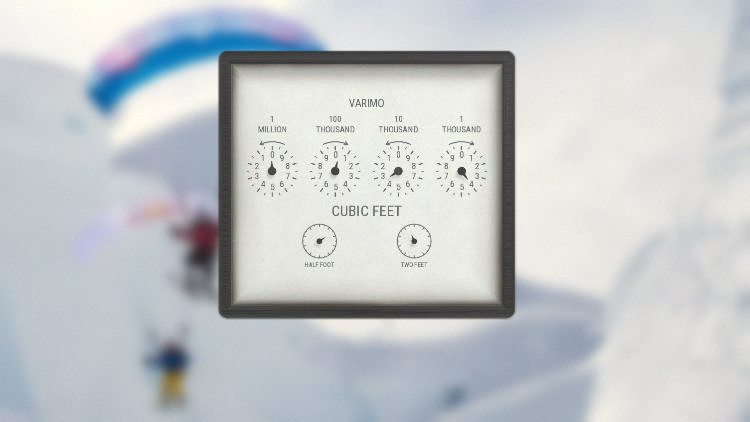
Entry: 3400; ft³
